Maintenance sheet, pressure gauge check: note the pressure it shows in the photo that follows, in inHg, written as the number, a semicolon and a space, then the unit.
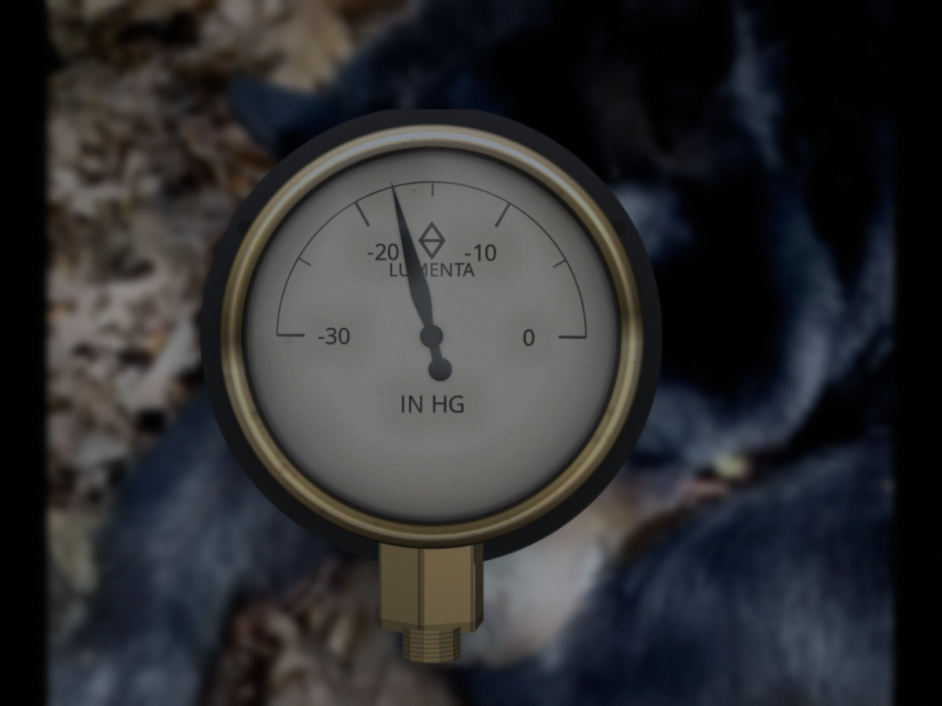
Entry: -17.5; inHg
